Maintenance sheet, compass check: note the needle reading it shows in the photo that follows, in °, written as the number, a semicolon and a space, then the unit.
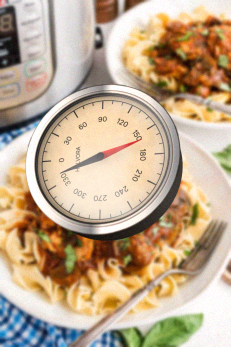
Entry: 160; °
